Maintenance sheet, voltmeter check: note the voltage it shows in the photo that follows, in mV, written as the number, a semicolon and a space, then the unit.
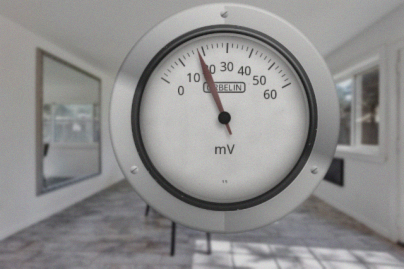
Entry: 18; mV
